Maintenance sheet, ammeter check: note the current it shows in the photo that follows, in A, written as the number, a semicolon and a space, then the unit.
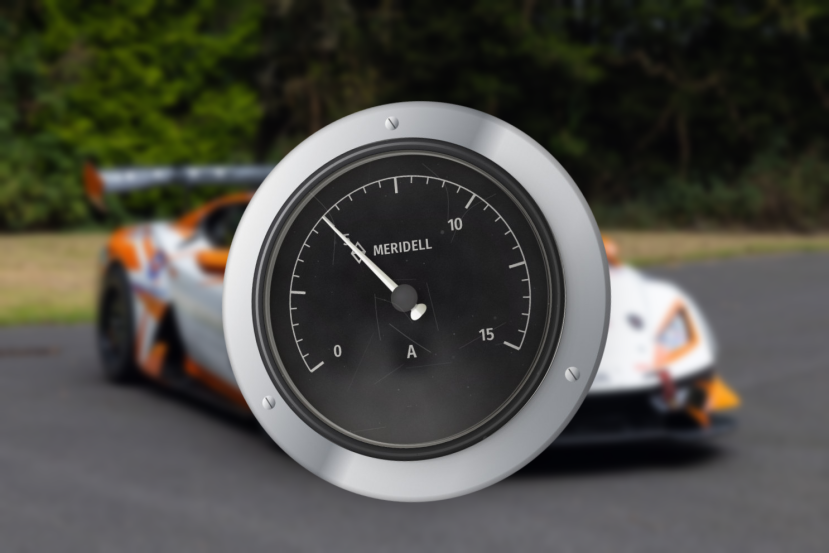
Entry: 5; A
